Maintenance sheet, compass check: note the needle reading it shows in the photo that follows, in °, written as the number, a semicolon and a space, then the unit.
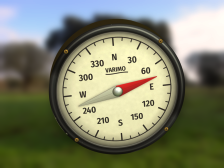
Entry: 75; °
